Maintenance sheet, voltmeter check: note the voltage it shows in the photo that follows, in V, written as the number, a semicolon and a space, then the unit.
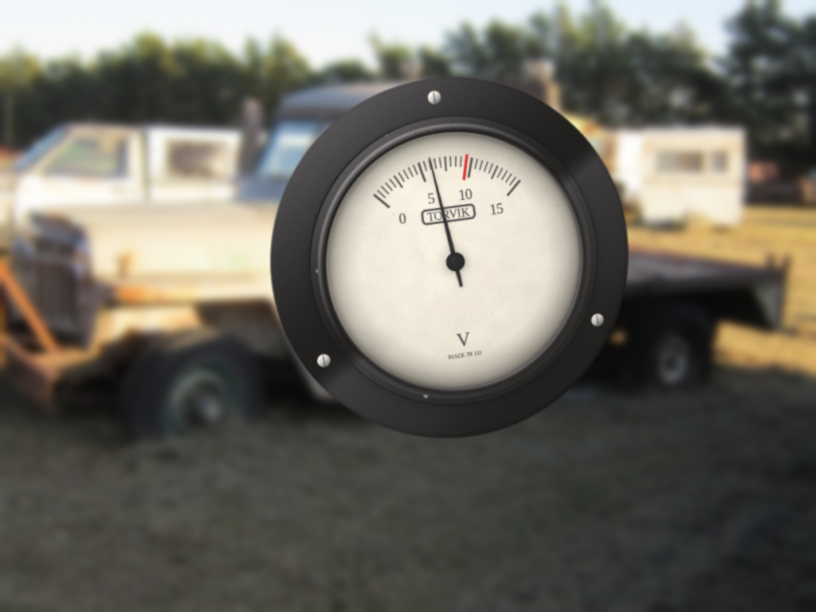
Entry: 6; V
